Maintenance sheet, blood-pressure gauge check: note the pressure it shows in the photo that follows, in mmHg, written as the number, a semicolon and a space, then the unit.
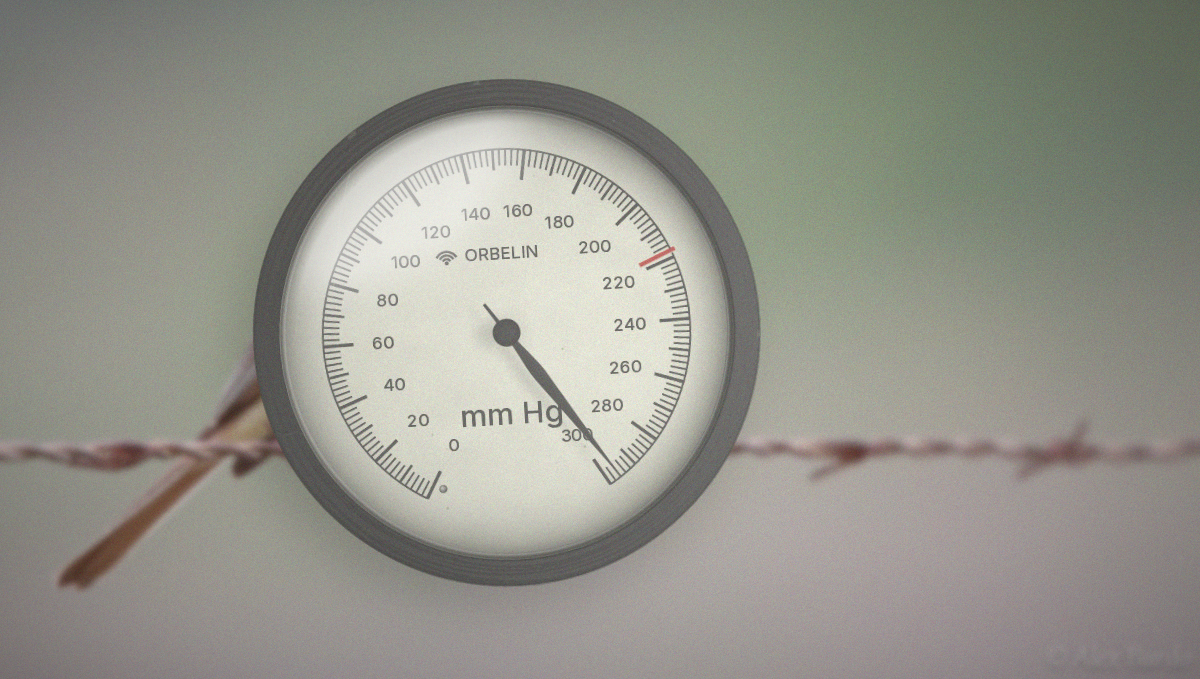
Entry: 296; mmHg
